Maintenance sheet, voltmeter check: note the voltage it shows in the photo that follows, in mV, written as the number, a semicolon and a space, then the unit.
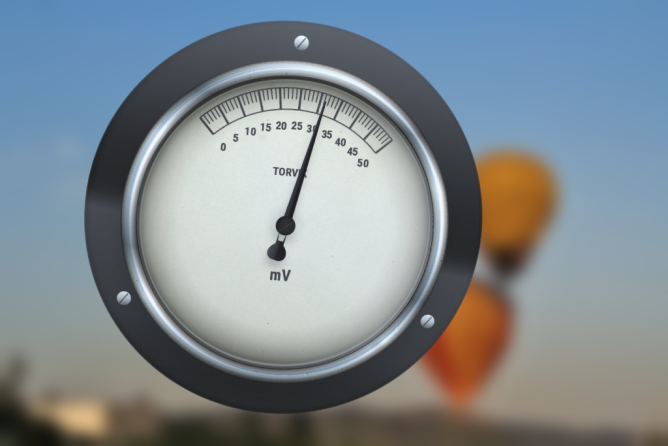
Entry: 31; mV
